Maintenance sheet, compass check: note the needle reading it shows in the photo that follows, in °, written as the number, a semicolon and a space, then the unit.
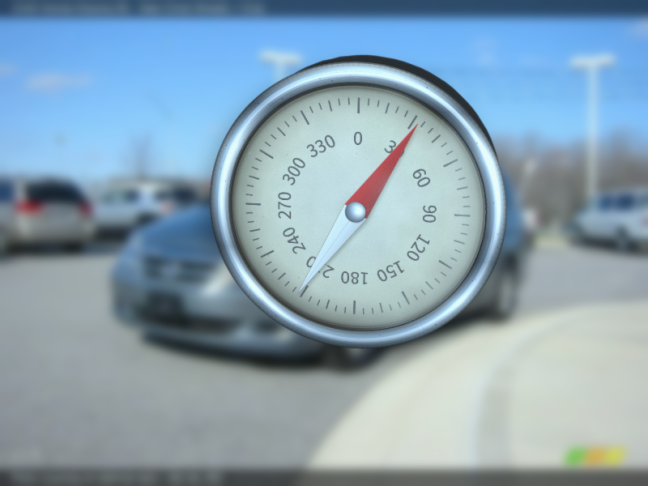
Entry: 32.5; °
